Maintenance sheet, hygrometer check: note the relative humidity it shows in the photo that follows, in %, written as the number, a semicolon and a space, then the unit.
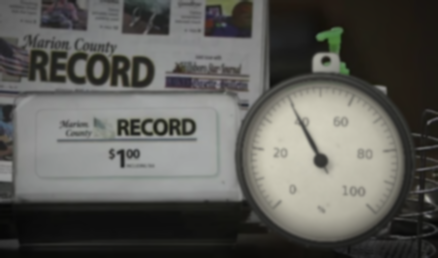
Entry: 40; %
